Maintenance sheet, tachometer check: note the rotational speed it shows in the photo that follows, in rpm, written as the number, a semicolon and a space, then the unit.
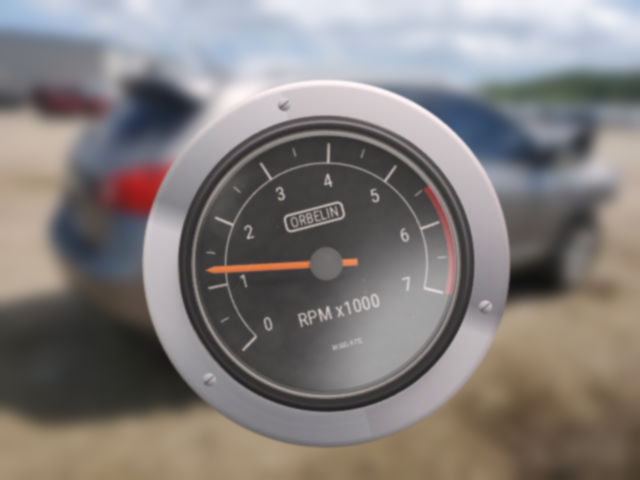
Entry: 1250; rpm
